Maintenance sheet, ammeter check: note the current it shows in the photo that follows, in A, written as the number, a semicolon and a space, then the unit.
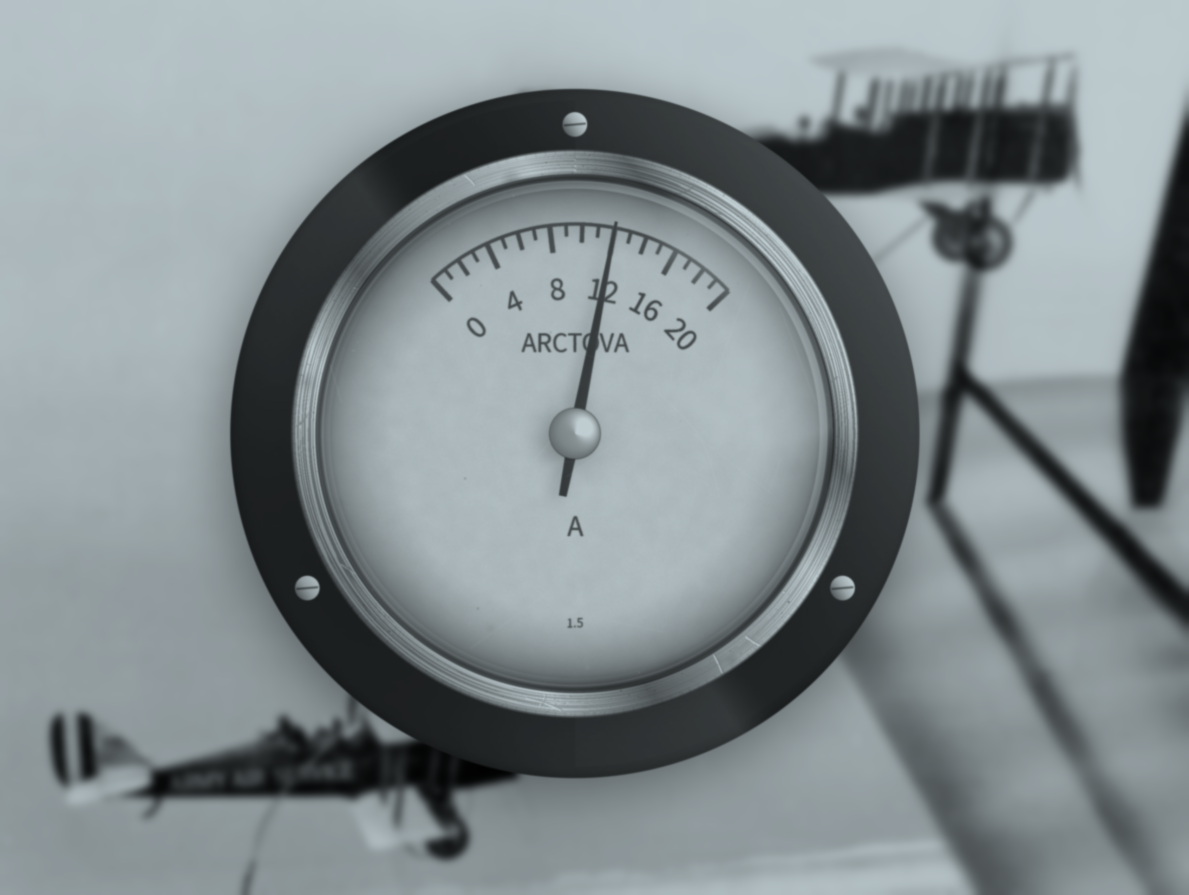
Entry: 12; A
